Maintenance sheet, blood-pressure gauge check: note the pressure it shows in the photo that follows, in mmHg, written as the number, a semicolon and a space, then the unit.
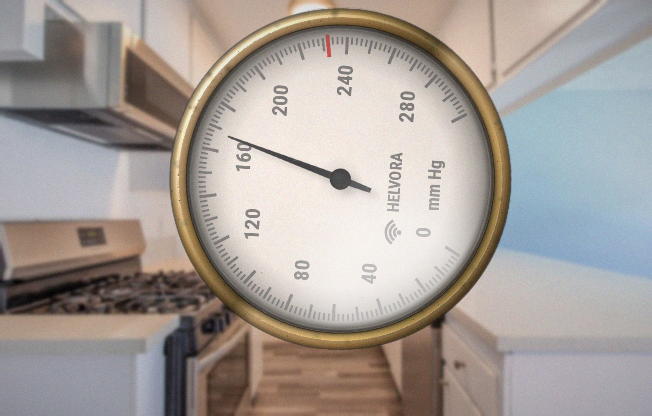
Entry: 168; mmHg
